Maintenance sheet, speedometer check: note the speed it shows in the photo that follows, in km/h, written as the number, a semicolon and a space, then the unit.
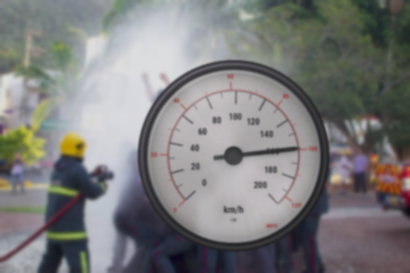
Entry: 160; km/h
